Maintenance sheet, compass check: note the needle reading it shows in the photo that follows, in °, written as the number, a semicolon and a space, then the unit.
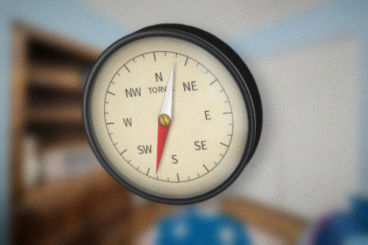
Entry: 200; °
